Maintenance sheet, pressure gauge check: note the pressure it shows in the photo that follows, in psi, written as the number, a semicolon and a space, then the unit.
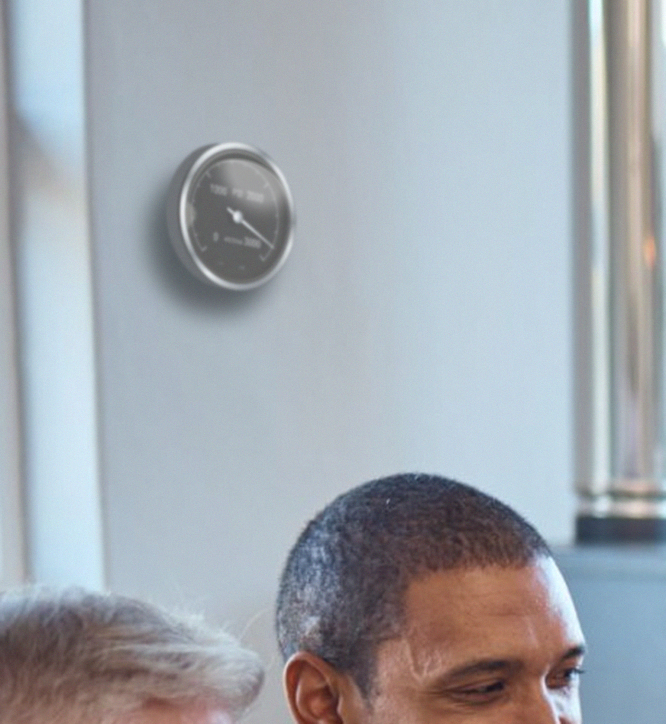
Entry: 2800; psi
